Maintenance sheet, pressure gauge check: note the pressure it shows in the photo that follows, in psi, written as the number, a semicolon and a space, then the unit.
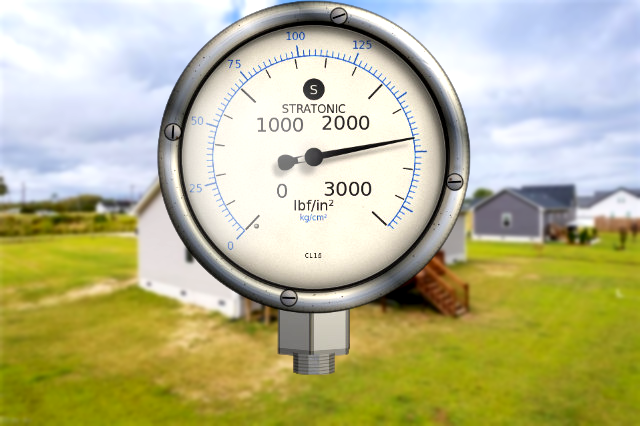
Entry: 2400; psi
